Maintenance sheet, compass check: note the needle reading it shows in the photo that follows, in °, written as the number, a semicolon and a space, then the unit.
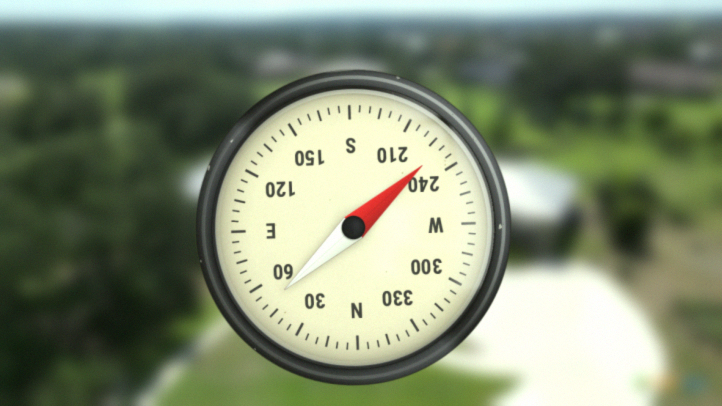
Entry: 230; °
